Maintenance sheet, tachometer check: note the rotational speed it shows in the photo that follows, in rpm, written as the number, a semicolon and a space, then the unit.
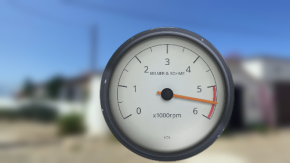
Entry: 5500; rpm
